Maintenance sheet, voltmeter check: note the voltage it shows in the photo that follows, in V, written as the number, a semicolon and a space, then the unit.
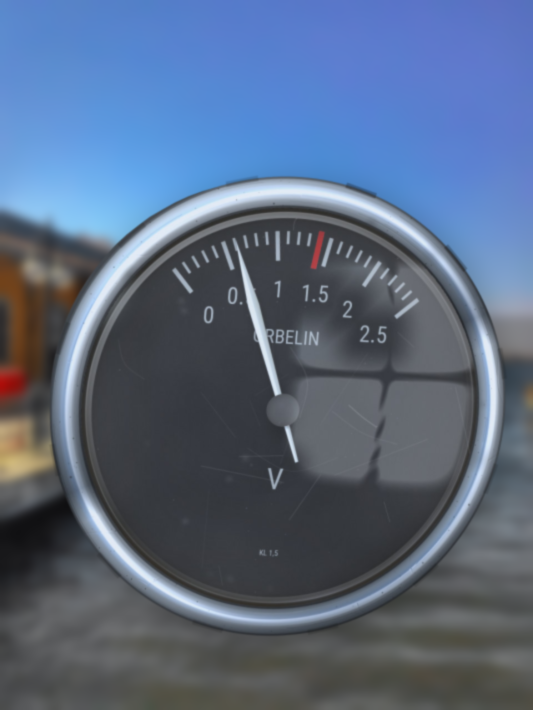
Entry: 0.6; V
